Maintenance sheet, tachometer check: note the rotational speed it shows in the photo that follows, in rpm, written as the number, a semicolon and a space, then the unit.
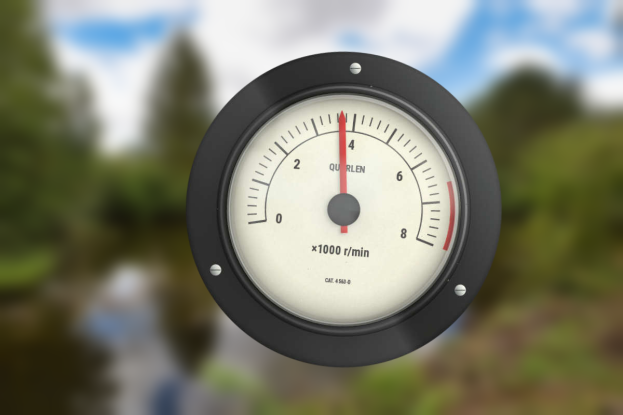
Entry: 3700; rpm
